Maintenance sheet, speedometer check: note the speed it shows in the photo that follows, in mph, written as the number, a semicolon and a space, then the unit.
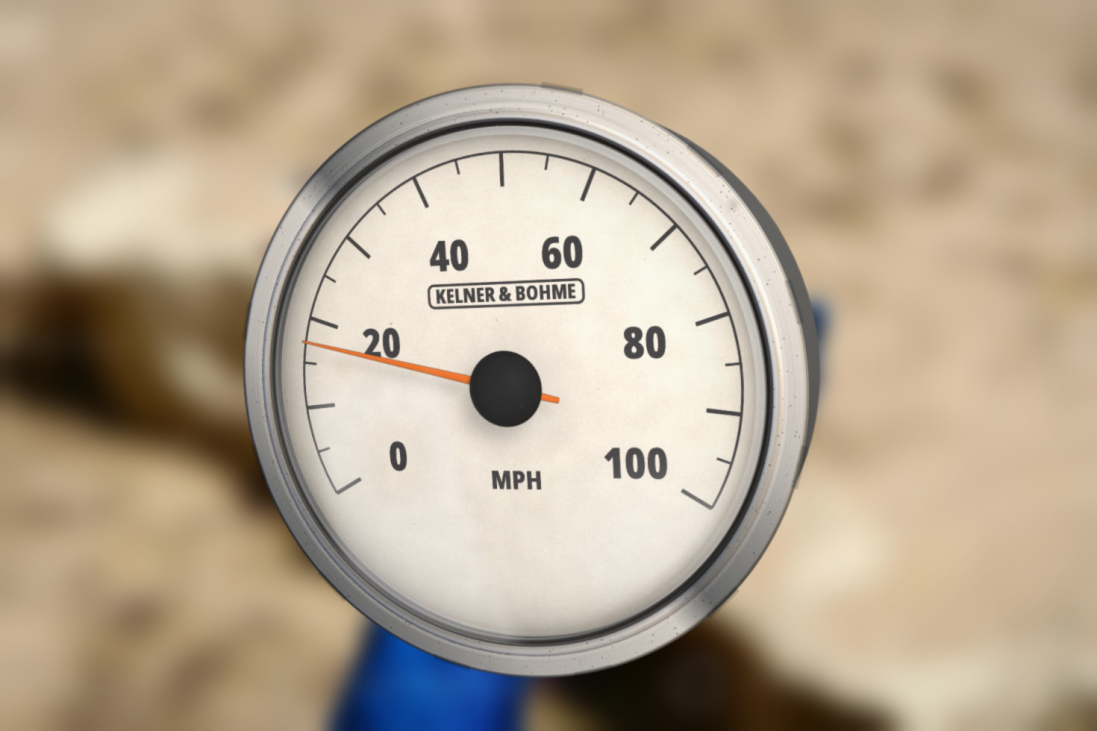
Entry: 17.5; mph
